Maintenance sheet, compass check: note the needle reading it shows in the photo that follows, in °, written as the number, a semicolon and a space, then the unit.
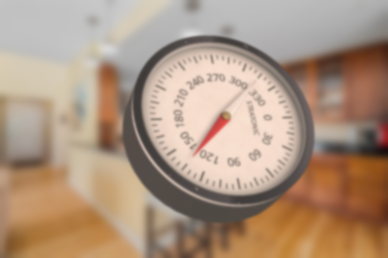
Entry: 135; °
